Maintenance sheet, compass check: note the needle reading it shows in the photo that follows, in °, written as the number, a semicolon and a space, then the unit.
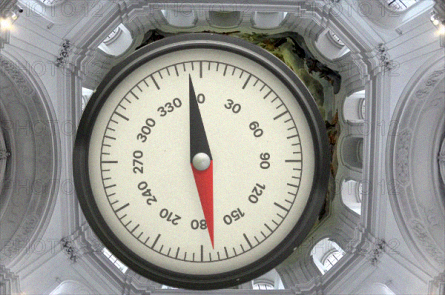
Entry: 172.5; °
